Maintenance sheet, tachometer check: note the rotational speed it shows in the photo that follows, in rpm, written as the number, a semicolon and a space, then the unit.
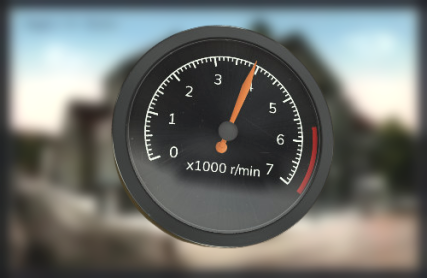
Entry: 3900; rpm
